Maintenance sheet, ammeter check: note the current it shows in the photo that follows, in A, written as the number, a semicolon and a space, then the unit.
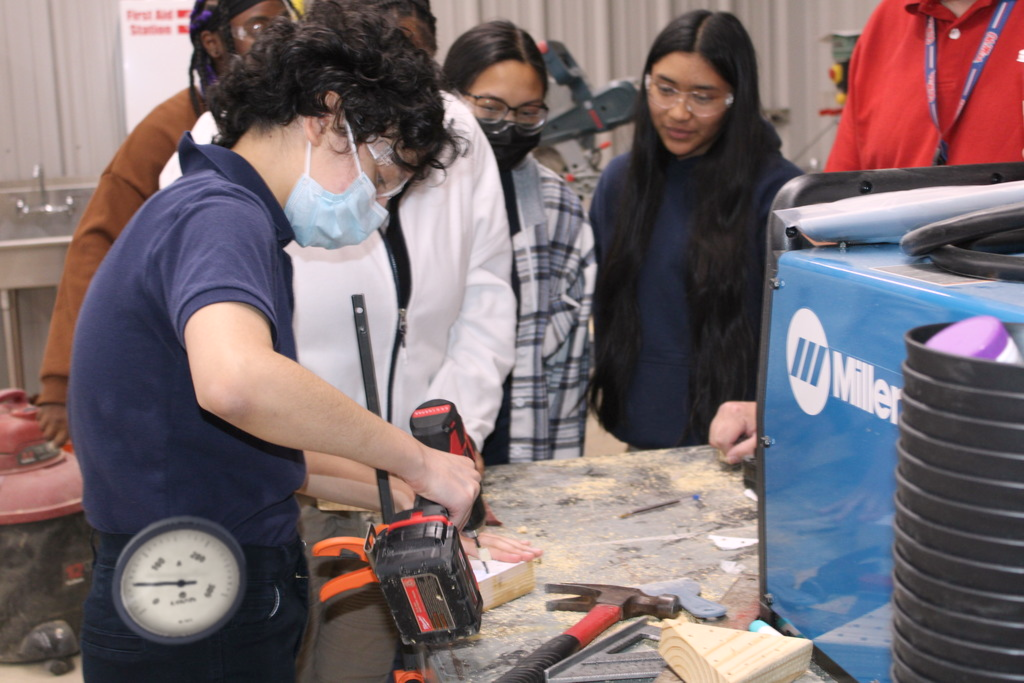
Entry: 50; A
